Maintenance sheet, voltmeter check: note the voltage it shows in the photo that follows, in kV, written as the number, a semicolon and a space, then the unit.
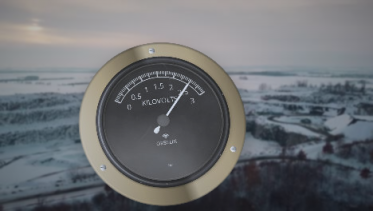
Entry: 2.5; kV
